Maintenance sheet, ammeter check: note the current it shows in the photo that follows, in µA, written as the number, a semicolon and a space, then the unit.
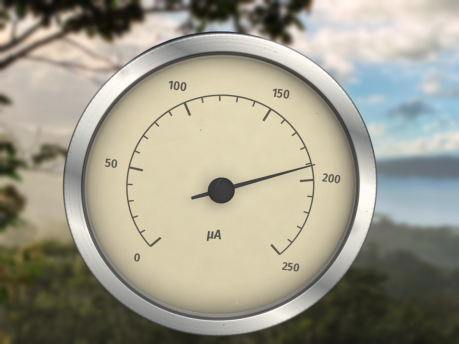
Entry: 190; µA
